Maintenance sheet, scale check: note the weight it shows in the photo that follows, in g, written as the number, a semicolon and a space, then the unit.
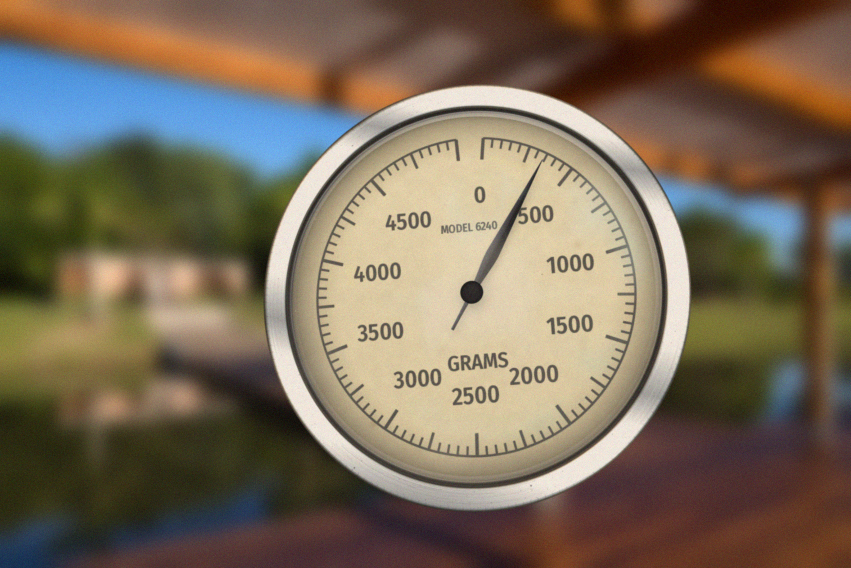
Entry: 350; g
